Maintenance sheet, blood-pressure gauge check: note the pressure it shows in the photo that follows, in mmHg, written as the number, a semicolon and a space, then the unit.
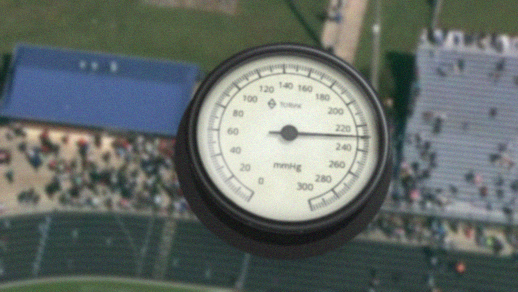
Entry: 230; mmHg
